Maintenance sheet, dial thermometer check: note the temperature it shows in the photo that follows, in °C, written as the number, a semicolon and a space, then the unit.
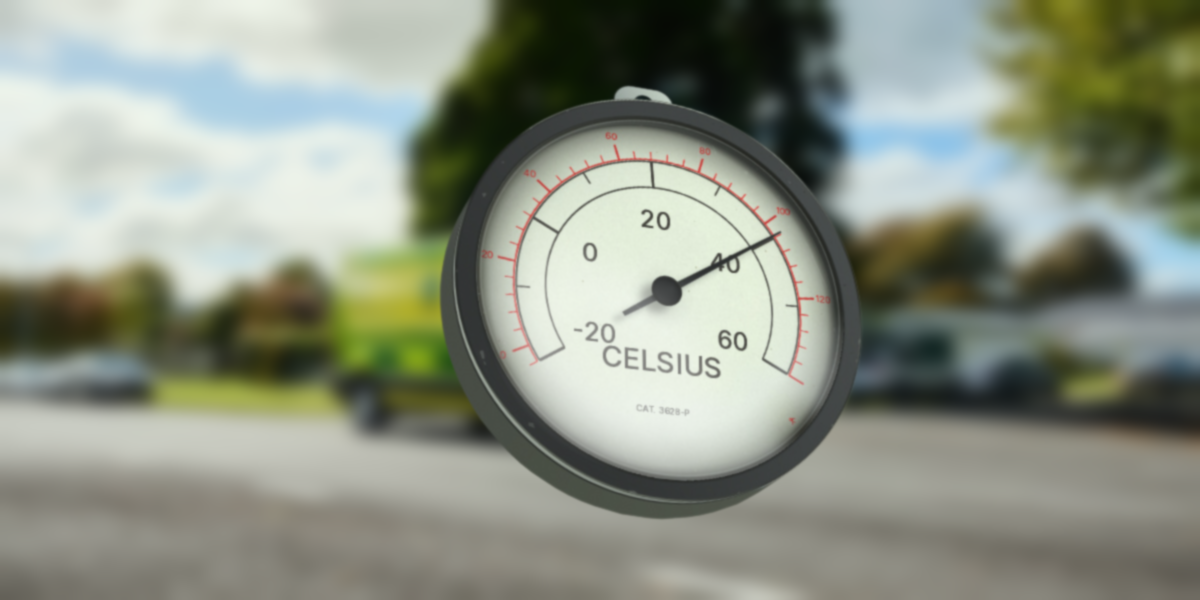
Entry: 40; °C
